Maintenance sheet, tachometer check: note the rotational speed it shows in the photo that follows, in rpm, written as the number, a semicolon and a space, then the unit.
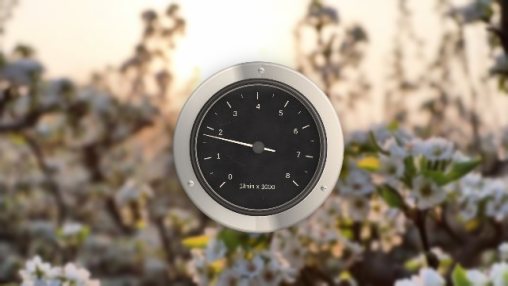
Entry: 1750; rpm
